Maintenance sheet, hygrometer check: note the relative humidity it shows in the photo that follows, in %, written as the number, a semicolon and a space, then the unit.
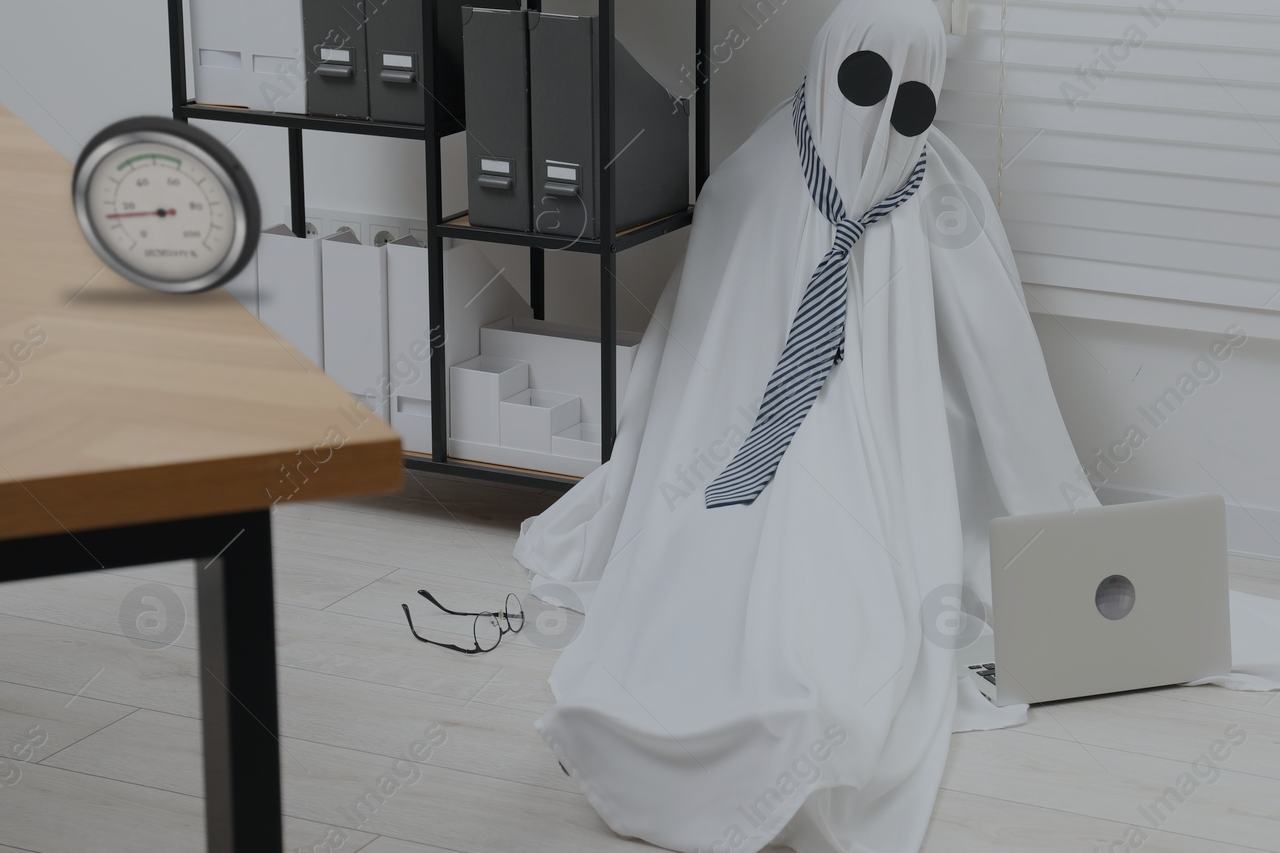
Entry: 15; %
